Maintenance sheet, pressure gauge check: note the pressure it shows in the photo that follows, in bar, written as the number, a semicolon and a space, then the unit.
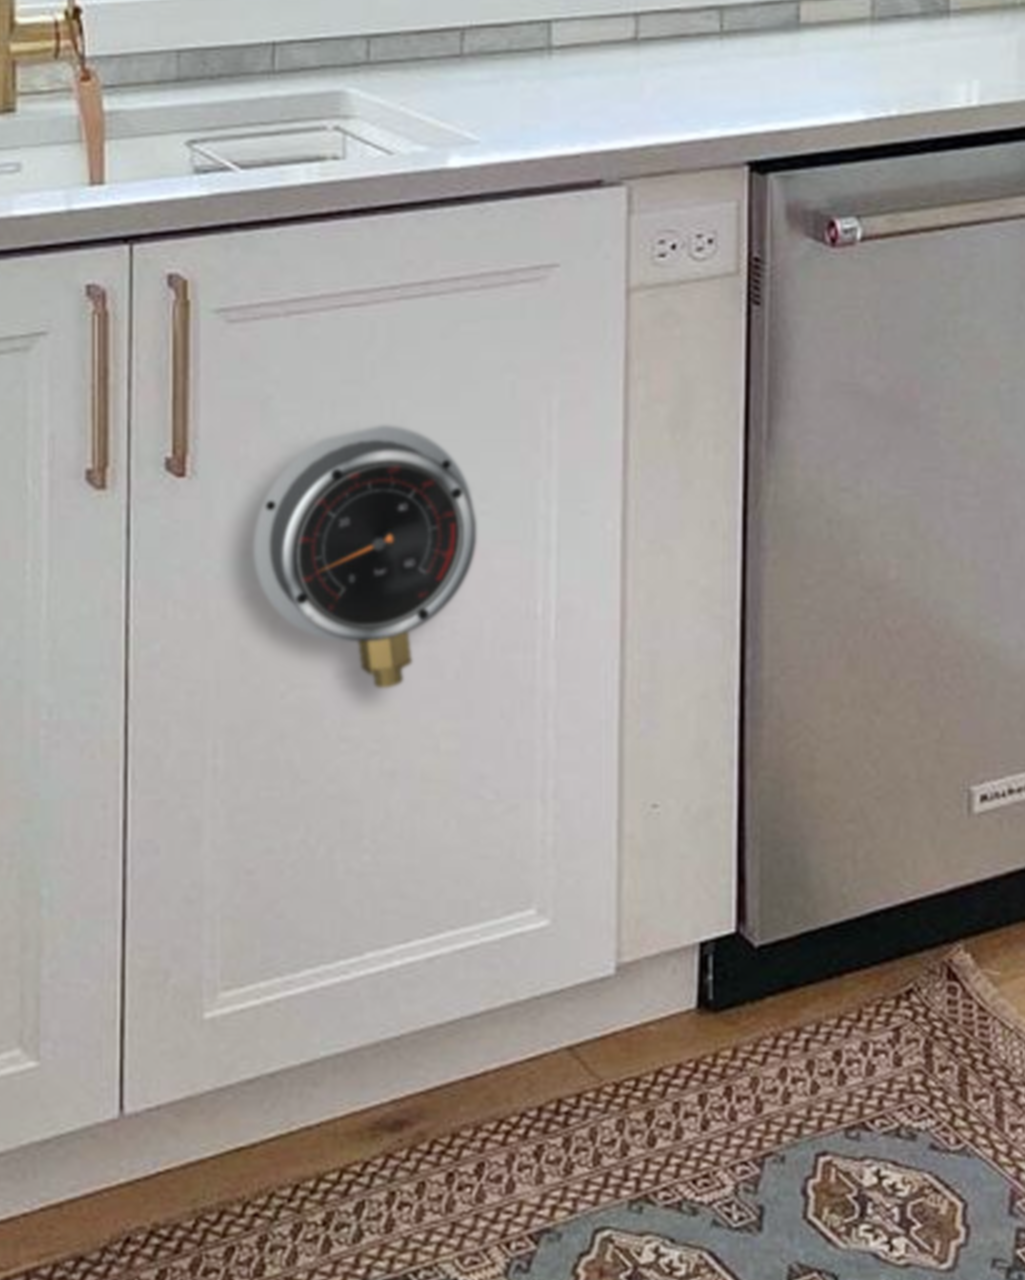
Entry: 7.5; bar
